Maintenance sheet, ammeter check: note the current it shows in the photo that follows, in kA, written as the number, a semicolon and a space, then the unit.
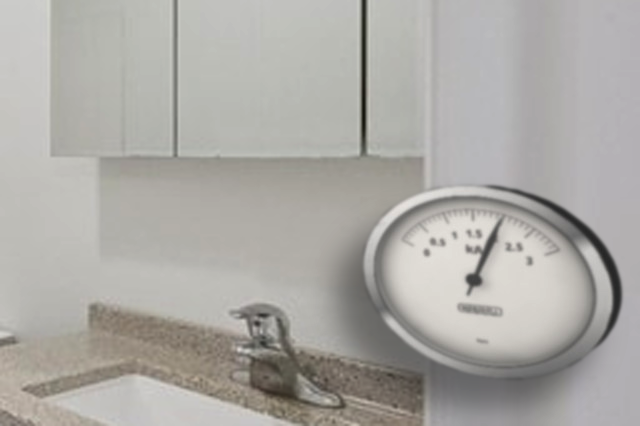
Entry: 2; kA
